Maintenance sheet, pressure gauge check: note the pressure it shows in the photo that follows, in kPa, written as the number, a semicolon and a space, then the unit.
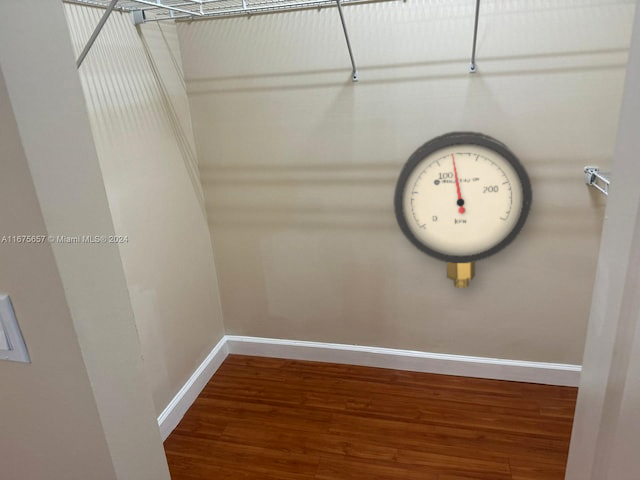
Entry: 120; kPa
